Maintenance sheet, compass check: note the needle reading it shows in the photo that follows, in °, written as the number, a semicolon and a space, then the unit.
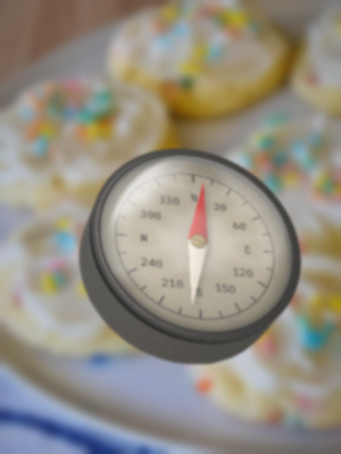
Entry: 7.5; °
